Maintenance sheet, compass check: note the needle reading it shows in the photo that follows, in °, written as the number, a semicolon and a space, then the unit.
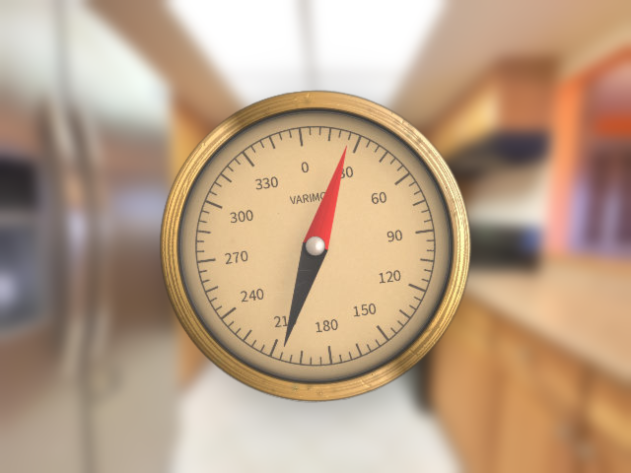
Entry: 25; °
